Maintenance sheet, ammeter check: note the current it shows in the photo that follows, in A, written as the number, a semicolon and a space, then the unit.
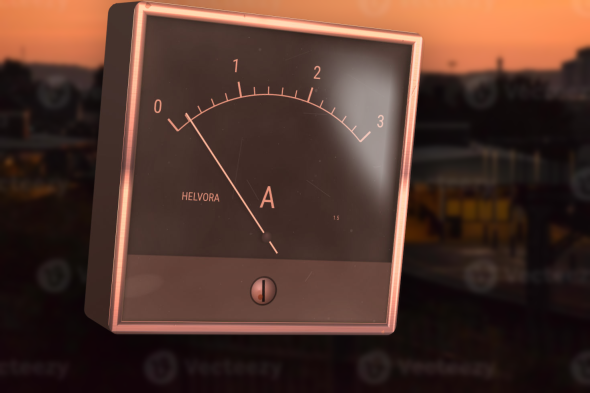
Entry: 0.2; A
